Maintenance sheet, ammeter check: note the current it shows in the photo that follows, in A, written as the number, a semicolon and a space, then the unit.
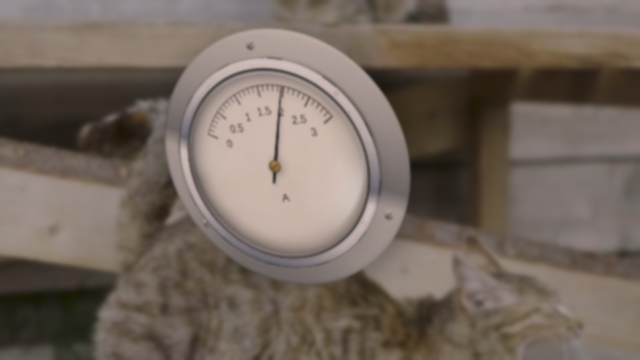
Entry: 2; A
